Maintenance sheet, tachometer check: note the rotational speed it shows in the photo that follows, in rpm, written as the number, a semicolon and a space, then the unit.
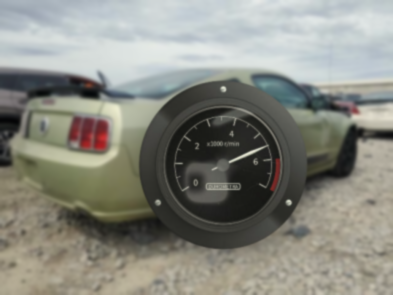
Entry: 5500; rpm
